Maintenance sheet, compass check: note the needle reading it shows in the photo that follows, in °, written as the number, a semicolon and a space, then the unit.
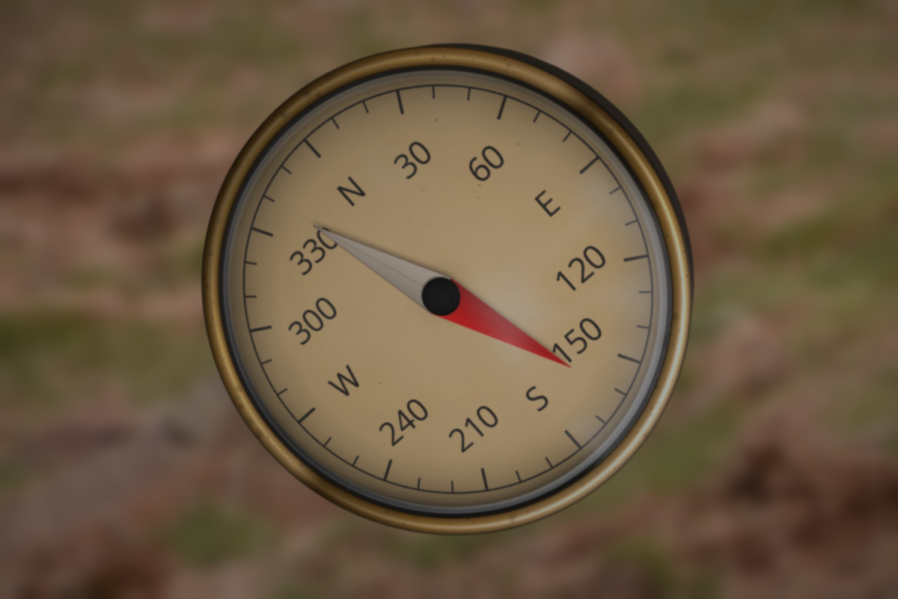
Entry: 160; °
